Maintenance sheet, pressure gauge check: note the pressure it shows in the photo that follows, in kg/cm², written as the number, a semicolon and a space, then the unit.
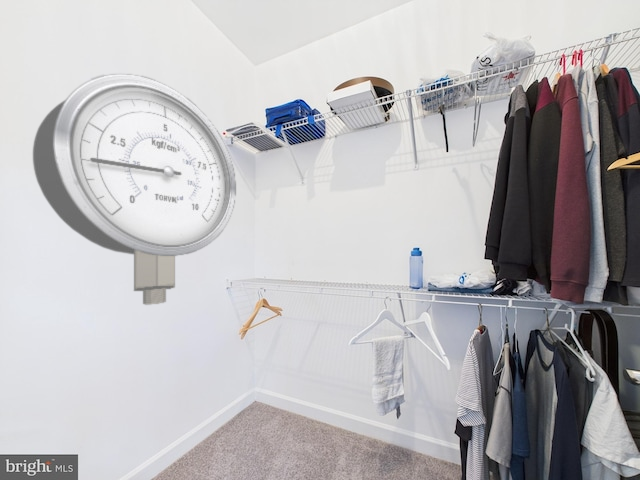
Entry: 1.5; kg/cm²
